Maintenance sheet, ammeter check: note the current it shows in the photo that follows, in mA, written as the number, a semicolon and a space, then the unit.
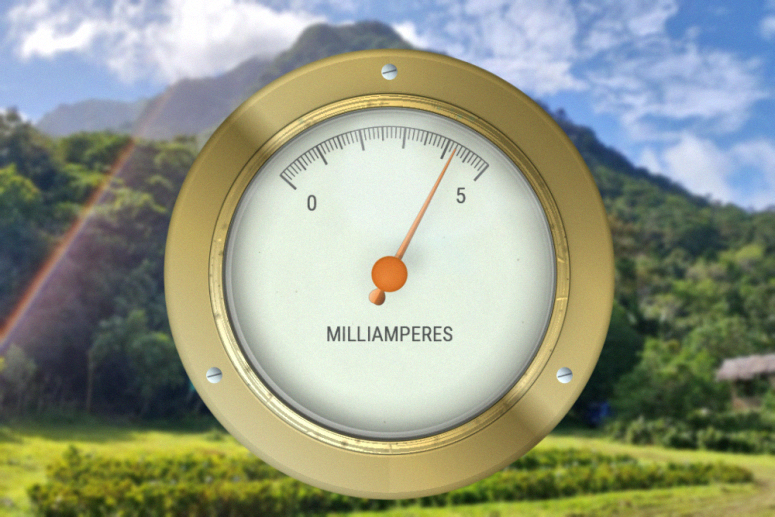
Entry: 4.2; mA
